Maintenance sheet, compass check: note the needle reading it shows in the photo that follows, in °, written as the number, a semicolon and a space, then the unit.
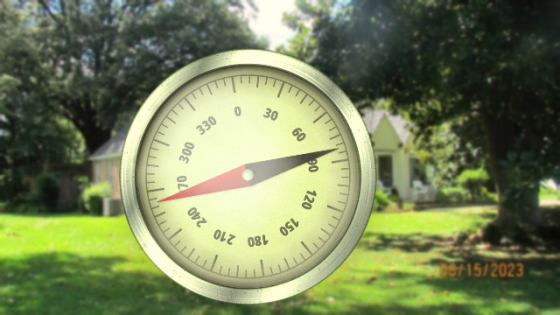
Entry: 262.5; °
